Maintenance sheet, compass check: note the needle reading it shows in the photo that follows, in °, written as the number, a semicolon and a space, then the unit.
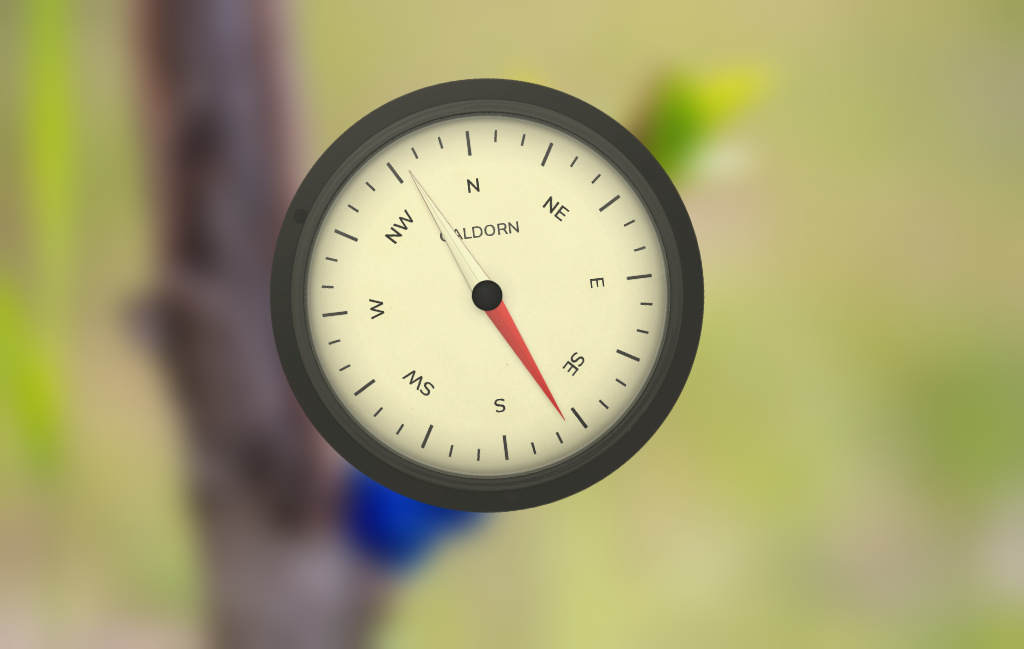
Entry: 155; °
